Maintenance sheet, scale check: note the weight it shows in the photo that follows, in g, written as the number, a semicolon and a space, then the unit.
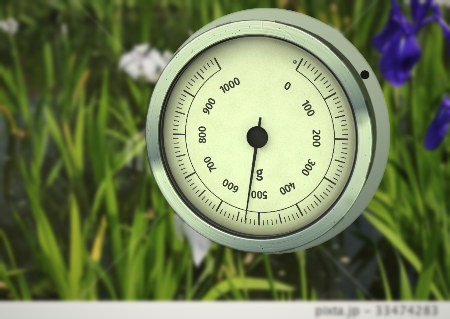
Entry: 530; g
